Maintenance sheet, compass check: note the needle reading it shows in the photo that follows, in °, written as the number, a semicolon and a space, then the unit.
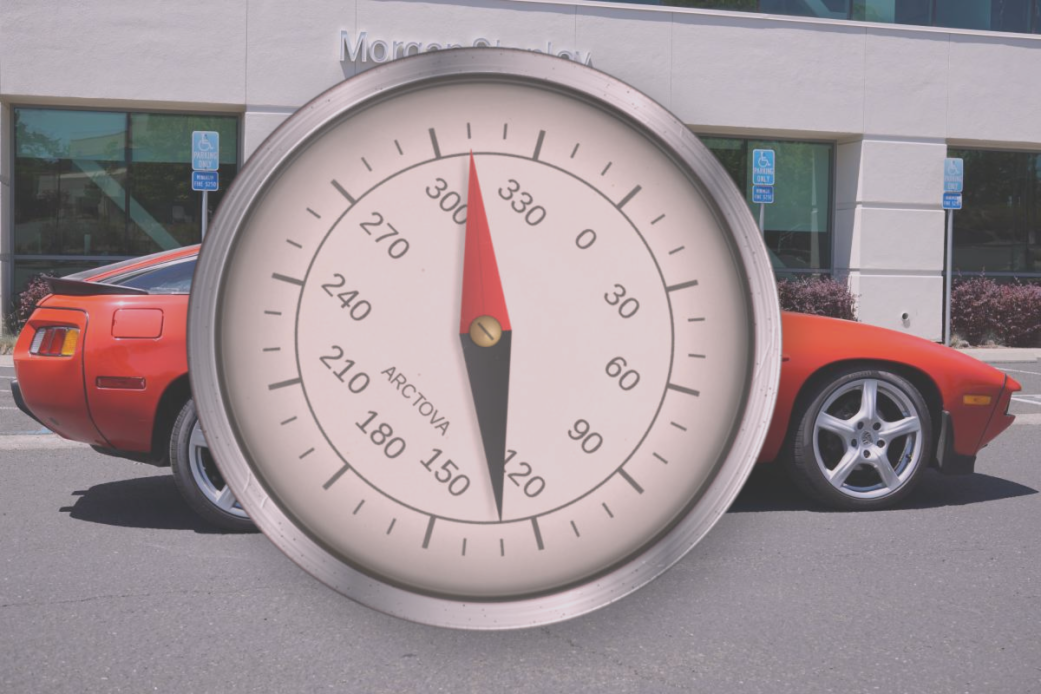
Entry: 310; °
